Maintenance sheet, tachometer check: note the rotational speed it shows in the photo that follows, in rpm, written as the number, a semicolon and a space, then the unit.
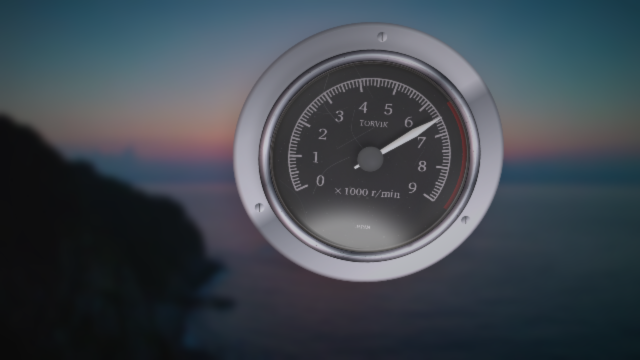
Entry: 6500; rpm
